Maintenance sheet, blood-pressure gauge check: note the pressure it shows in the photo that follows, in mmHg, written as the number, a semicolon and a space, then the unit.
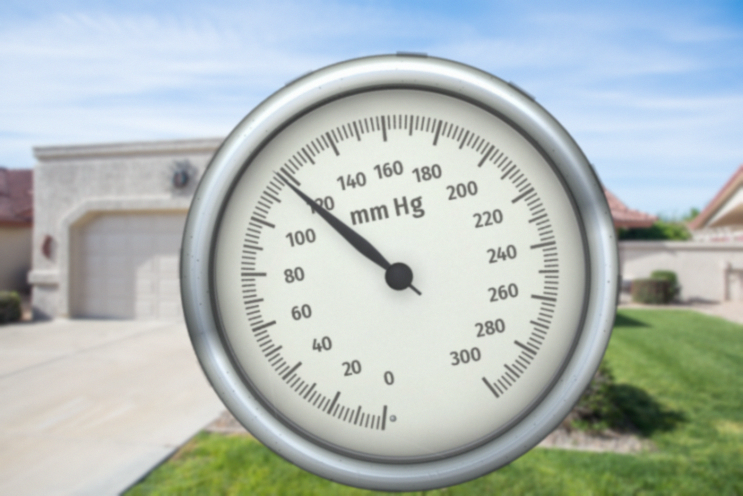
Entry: 118; mmHg
